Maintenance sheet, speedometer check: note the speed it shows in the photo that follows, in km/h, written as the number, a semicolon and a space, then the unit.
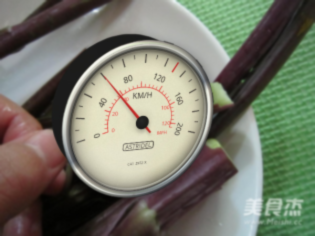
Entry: 60; km/h
